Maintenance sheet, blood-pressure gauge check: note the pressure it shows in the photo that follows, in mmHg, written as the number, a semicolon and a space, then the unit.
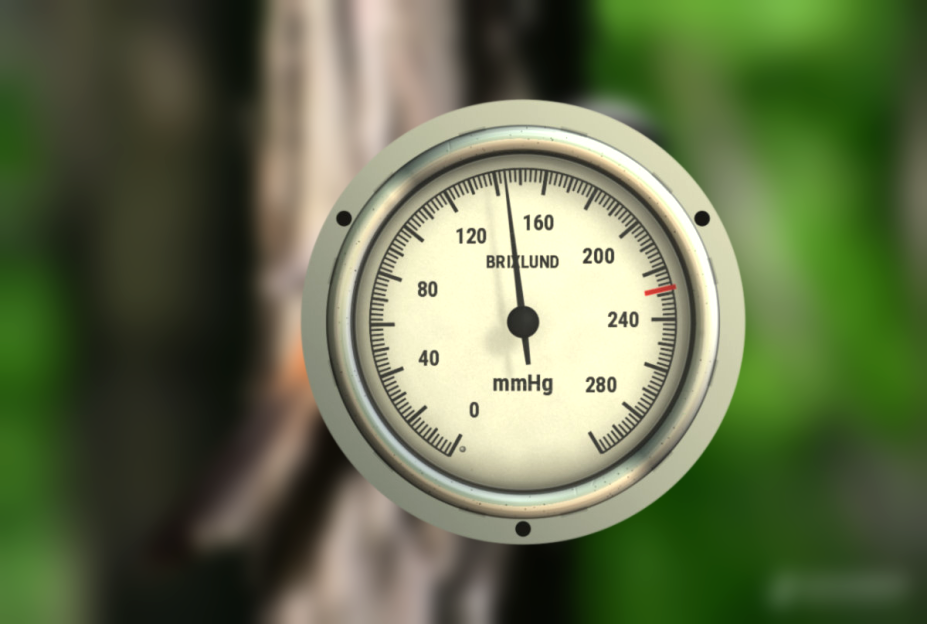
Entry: 144; mmHg
